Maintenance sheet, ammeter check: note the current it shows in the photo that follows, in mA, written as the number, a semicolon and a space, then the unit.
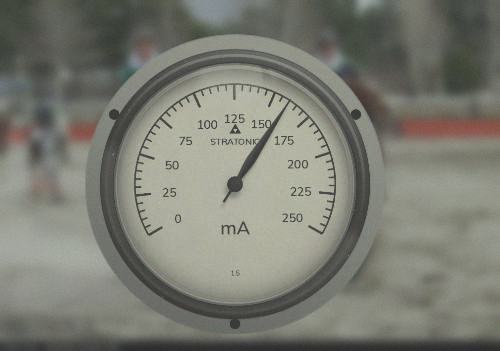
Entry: 160; mA
